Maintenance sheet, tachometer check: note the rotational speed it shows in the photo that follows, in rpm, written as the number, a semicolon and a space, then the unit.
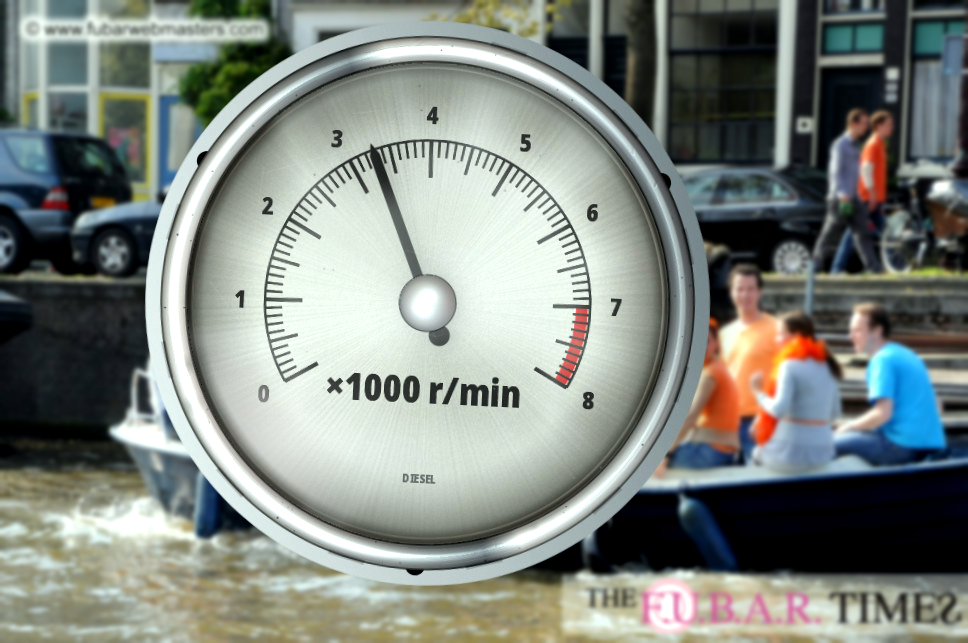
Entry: 3300; rpm
